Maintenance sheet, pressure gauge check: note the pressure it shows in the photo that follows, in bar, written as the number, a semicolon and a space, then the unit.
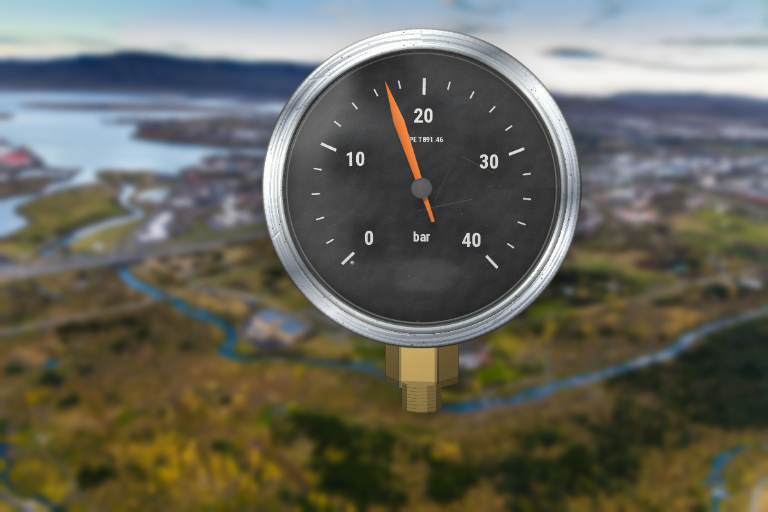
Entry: 17; bar
